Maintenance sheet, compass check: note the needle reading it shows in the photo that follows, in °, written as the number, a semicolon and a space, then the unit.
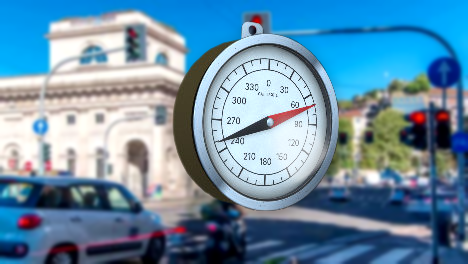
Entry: 70; °
